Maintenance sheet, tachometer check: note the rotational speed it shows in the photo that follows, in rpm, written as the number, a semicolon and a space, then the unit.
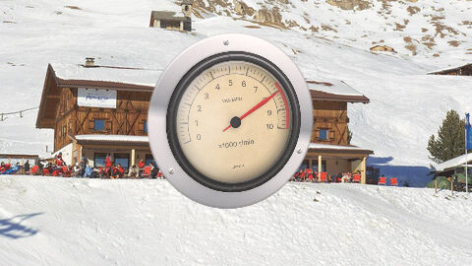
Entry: 8000; rpm
